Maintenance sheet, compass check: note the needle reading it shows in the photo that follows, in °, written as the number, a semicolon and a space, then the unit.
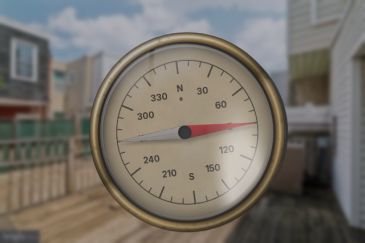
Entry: 90; °
